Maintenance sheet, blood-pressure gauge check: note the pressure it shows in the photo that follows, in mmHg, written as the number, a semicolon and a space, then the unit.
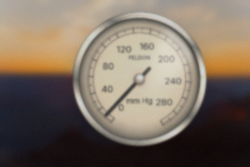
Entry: 10; mmHg
